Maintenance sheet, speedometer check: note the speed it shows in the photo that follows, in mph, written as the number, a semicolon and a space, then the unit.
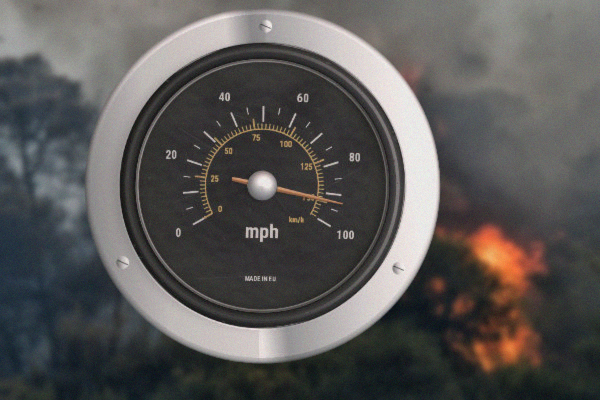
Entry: 92.5; mph
